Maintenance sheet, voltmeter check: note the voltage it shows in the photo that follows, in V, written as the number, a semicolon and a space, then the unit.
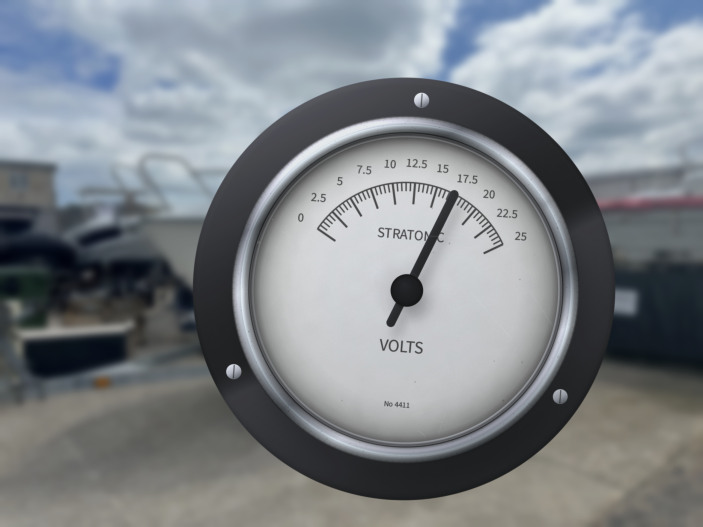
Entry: 17; V
